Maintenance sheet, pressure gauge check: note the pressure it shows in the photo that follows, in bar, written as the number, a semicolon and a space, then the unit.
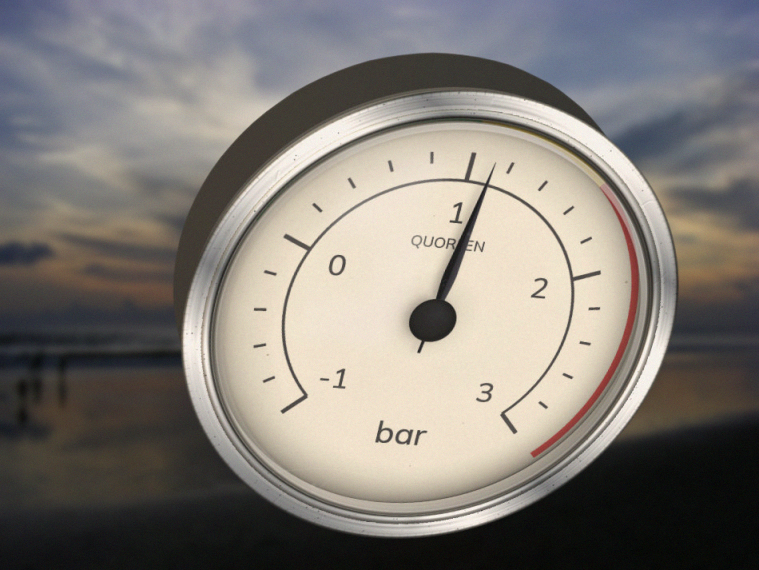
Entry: 1.1; bar
